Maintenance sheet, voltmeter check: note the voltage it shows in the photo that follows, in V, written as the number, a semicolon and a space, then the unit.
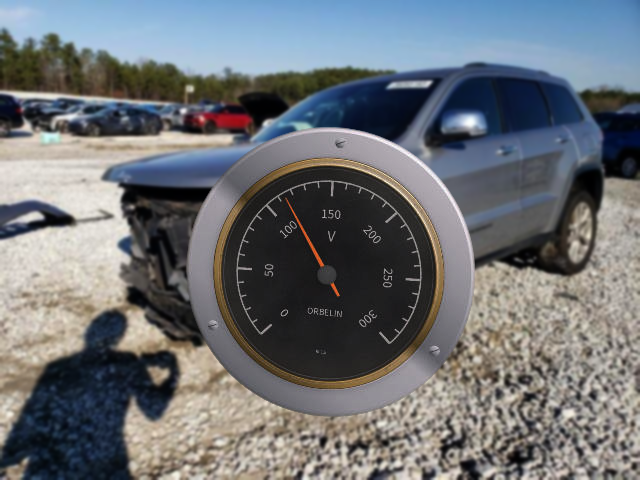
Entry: 115; V
